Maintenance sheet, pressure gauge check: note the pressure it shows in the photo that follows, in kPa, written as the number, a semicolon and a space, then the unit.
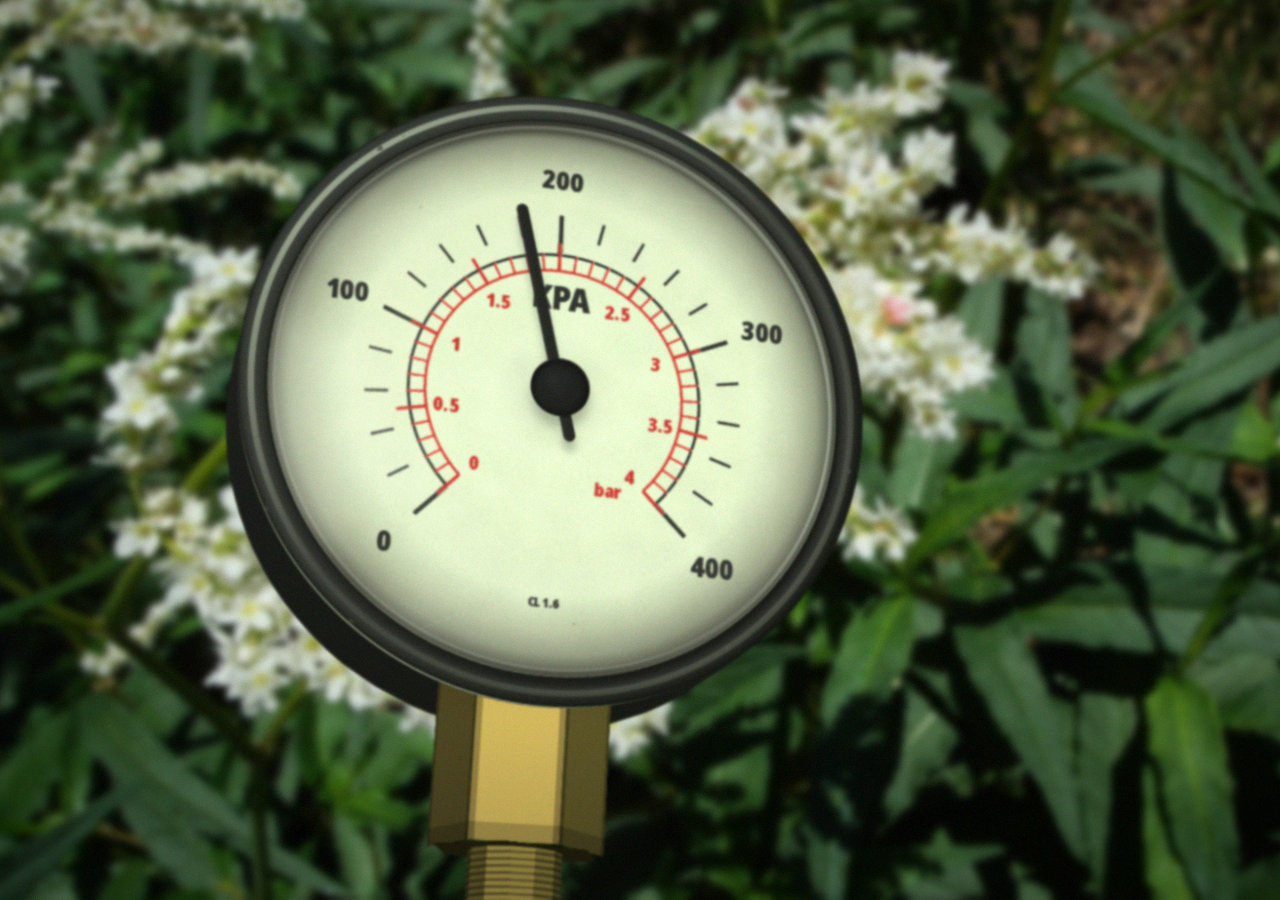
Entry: 180; kPa
